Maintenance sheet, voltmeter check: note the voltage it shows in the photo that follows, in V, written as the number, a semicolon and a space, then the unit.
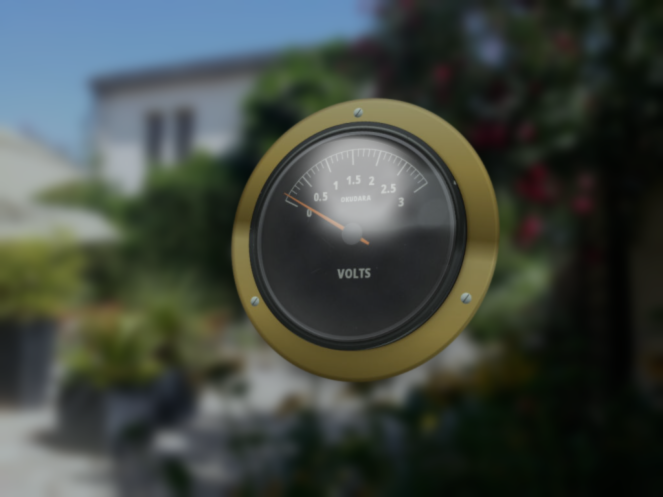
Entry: 0.1; V
